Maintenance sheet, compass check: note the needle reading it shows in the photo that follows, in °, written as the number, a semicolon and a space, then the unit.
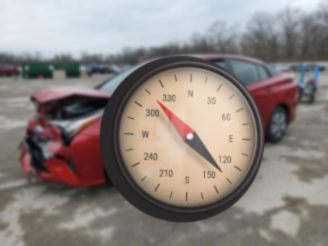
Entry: 315; °
